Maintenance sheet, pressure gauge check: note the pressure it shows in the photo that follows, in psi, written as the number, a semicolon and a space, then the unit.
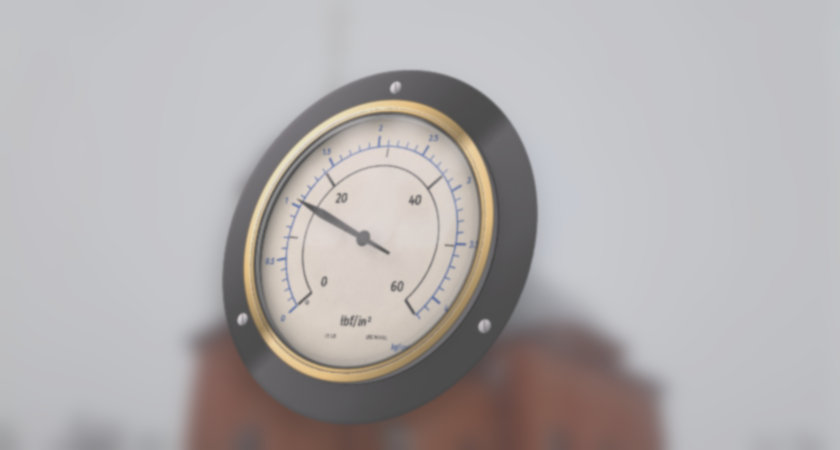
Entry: 15; psi
